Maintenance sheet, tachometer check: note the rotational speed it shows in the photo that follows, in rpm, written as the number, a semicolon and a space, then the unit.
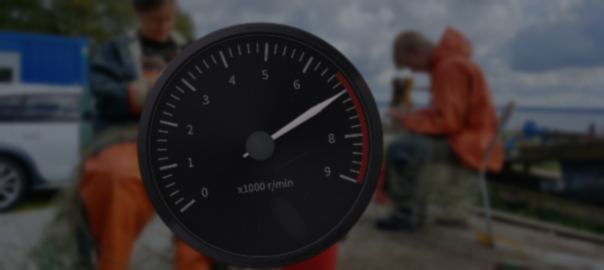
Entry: 7000; rpm
